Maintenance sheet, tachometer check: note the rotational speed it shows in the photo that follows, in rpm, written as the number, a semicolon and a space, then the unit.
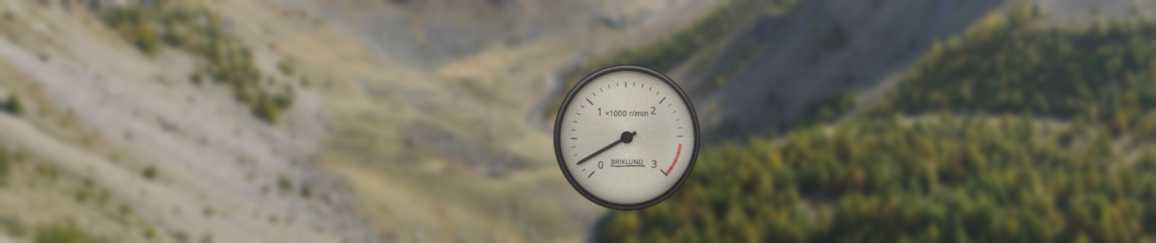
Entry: 200; rpm
